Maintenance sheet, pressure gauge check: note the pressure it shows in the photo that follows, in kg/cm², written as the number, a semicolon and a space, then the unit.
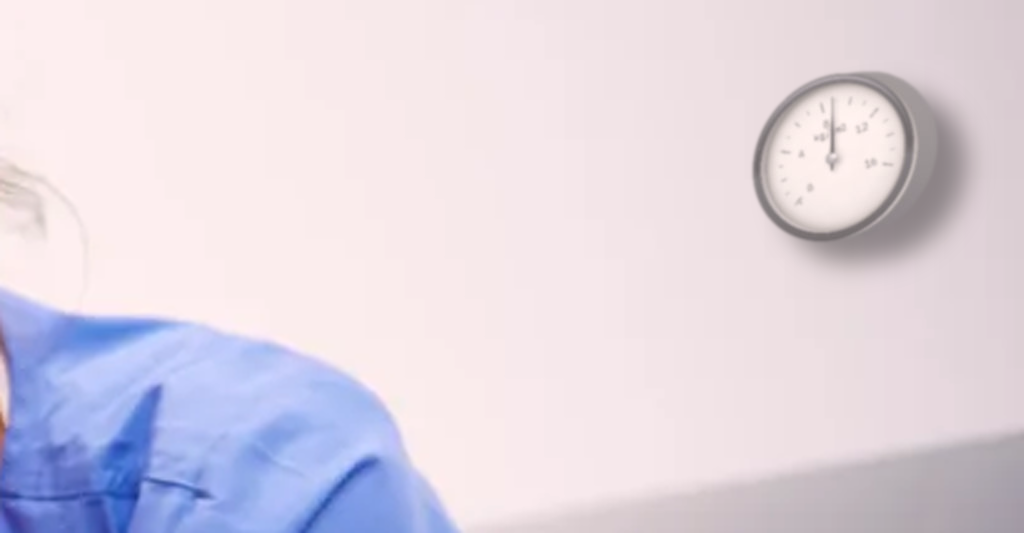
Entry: 9; kg/cm²
